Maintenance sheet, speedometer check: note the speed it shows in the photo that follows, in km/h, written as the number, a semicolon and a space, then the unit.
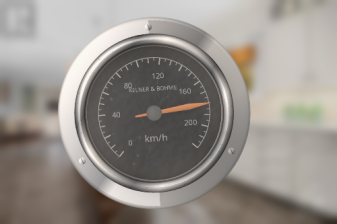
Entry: 180; km/h
